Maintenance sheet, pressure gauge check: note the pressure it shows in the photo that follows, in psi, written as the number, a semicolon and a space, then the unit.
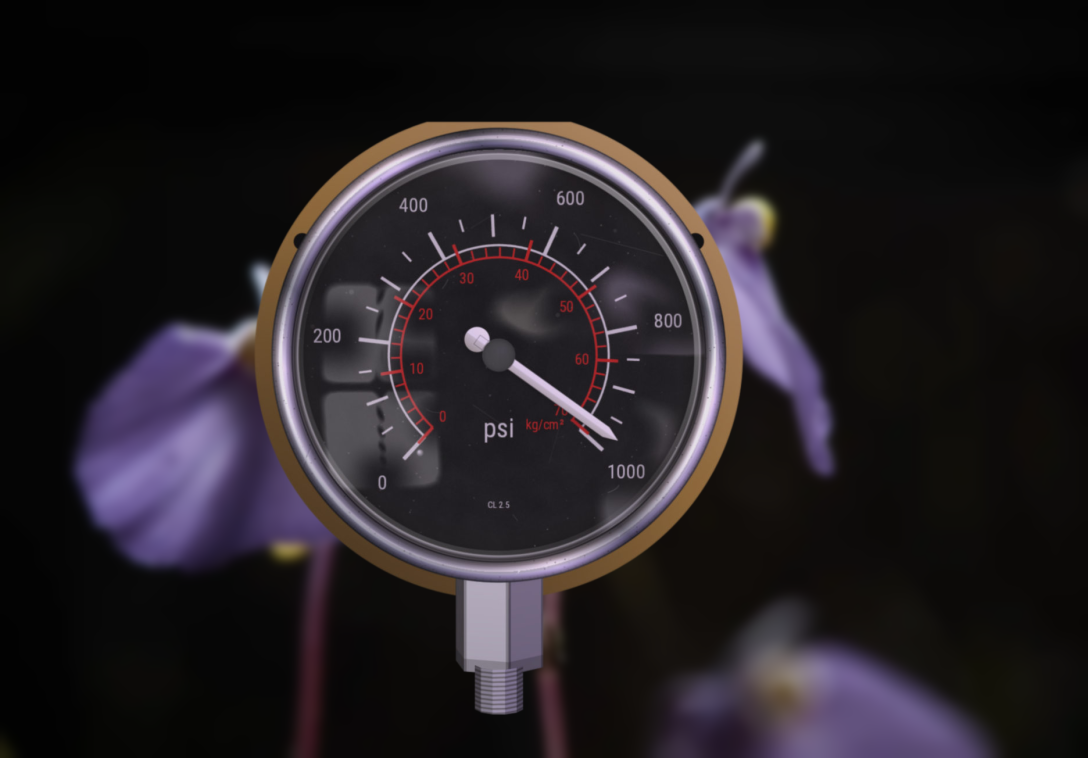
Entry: 975; psi
